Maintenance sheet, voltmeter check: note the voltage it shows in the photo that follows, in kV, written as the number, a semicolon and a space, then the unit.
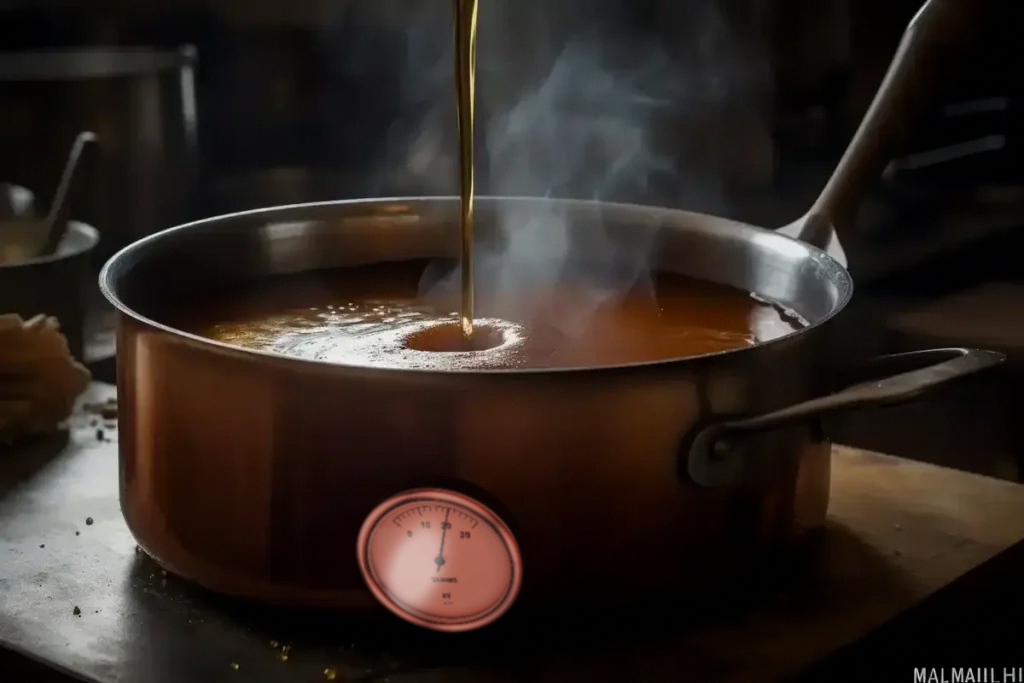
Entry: 20; kV
